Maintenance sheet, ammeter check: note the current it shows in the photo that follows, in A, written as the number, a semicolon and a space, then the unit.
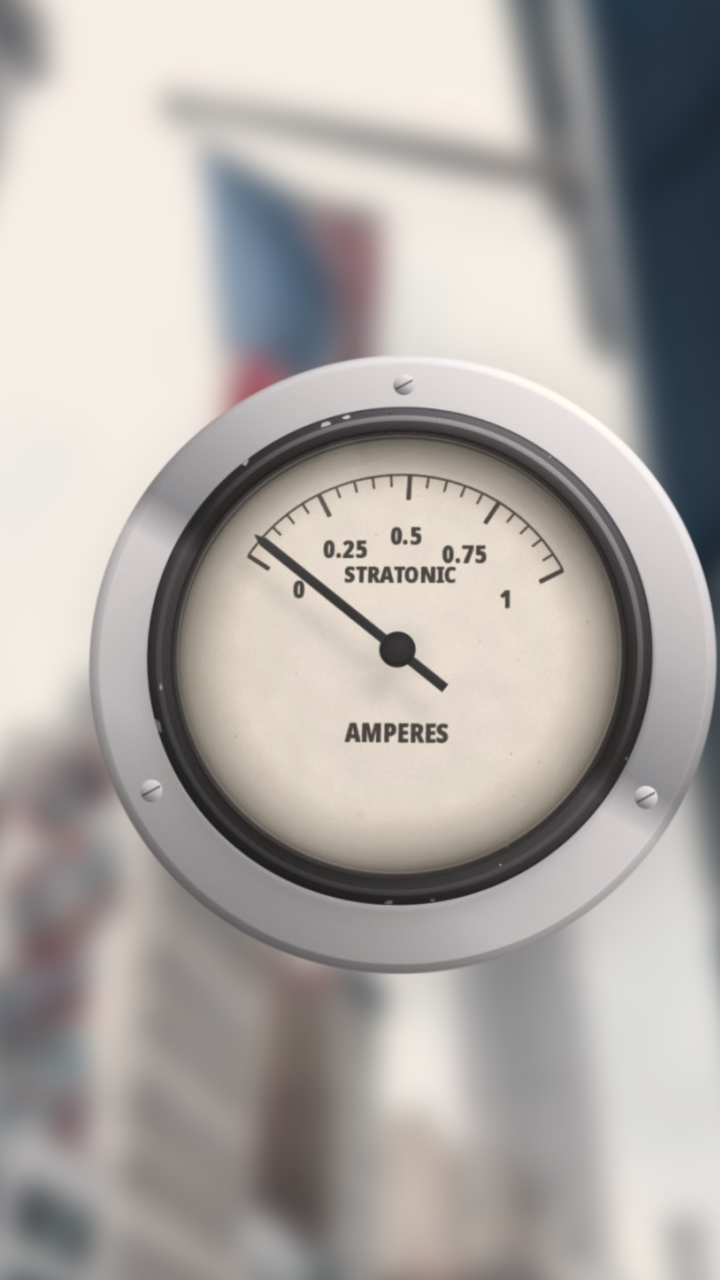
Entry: 0.05; A
